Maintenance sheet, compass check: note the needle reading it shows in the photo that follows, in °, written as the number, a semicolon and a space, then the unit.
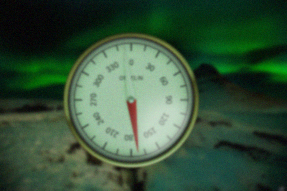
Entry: 172.5; °
